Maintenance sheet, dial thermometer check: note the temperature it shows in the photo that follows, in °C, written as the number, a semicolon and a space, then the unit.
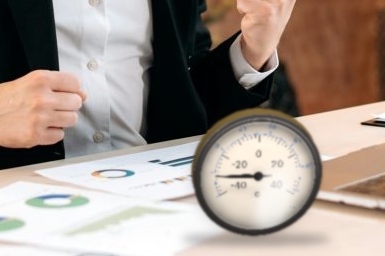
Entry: -30; °C
